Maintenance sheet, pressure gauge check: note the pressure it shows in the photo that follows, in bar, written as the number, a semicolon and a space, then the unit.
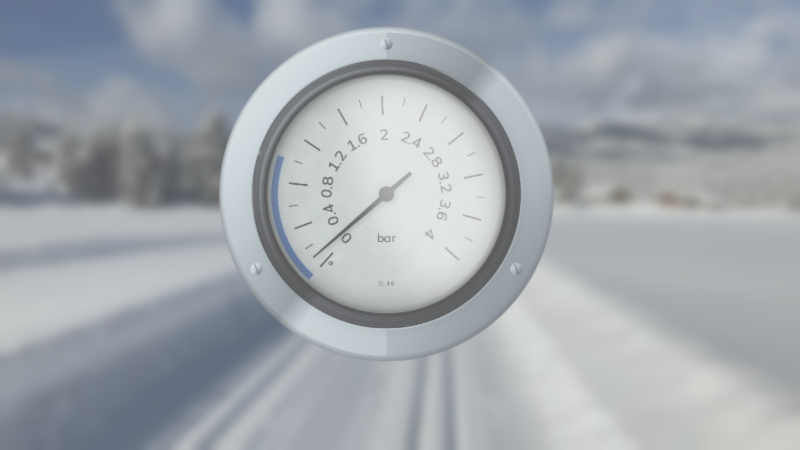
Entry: 0.1; bar
